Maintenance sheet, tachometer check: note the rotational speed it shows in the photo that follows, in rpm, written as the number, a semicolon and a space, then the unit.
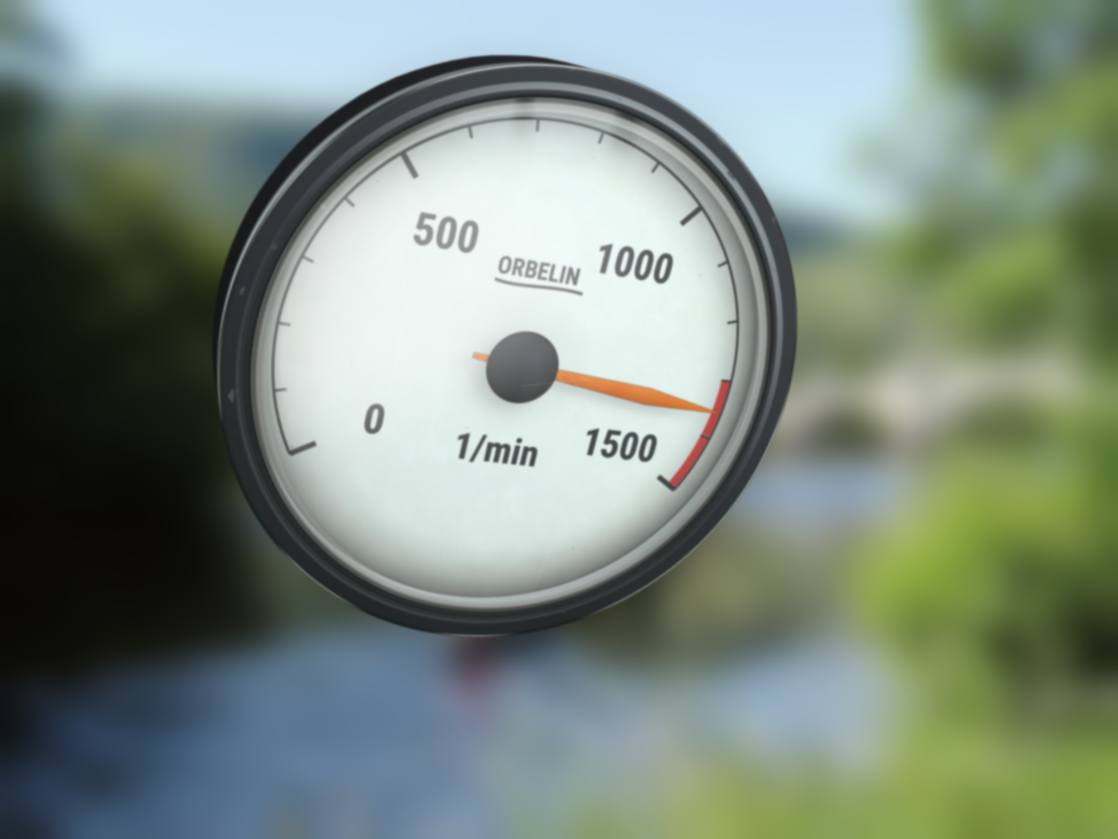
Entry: 1350; rpm
